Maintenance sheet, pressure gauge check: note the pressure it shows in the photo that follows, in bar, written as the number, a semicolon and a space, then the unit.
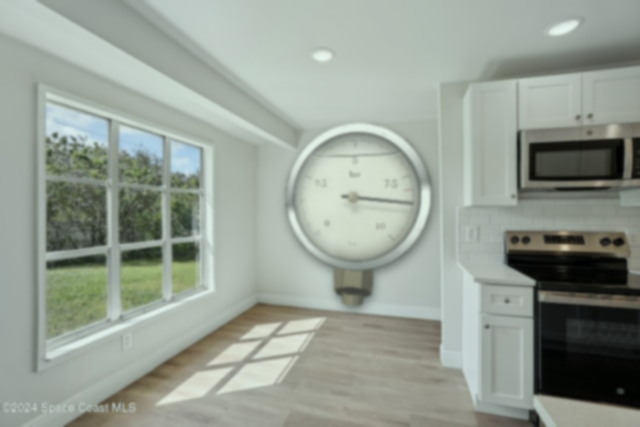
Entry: 8.5; bar
